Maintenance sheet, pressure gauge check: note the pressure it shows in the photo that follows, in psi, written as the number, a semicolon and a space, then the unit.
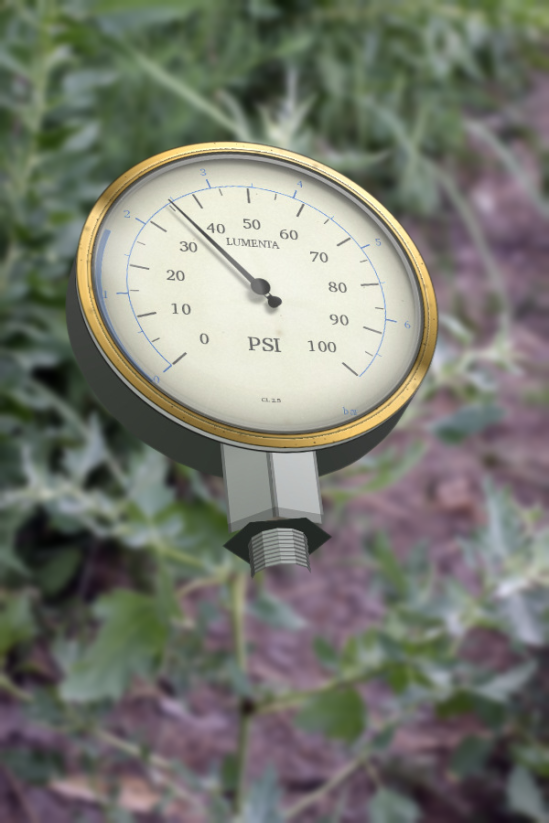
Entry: 35; psi
